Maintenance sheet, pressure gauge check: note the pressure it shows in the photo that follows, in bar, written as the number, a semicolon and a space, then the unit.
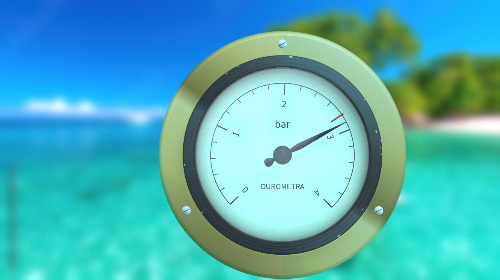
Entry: 2.9; bar
